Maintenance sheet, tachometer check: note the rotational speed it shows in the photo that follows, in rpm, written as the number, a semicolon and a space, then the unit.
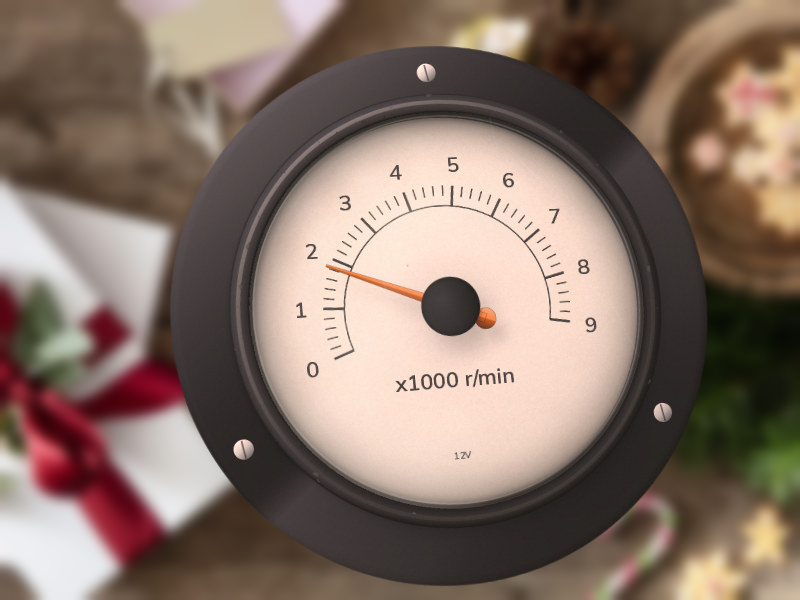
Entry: 1800; rpm
